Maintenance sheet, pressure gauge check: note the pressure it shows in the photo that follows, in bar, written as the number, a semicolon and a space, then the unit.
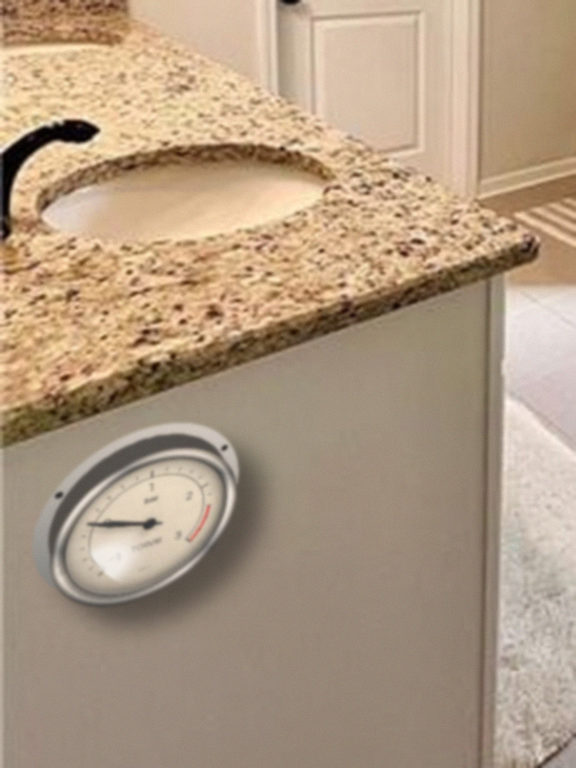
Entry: 0; bar
